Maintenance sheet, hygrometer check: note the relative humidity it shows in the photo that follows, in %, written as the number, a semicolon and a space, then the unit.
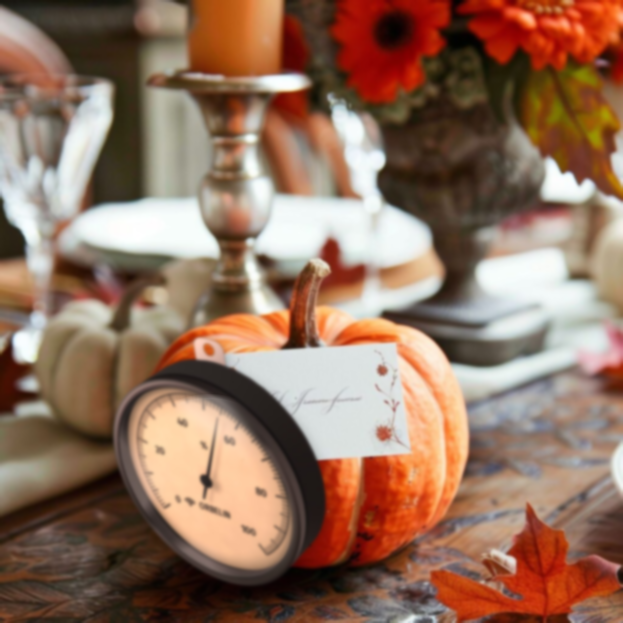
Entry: 55; %
